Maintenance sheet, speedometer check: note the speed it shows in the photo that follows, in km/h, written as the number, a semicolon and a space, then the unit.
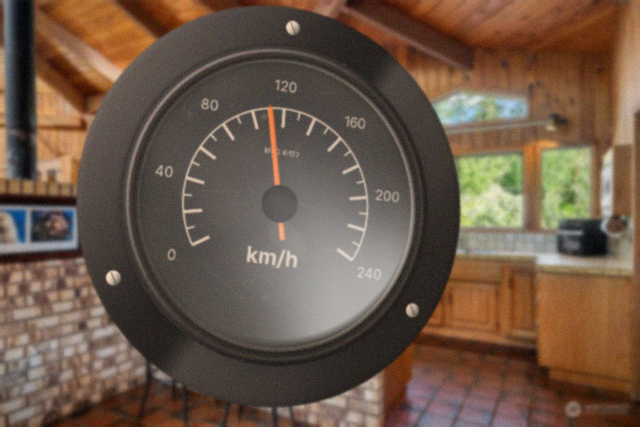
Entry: 110; km/h
